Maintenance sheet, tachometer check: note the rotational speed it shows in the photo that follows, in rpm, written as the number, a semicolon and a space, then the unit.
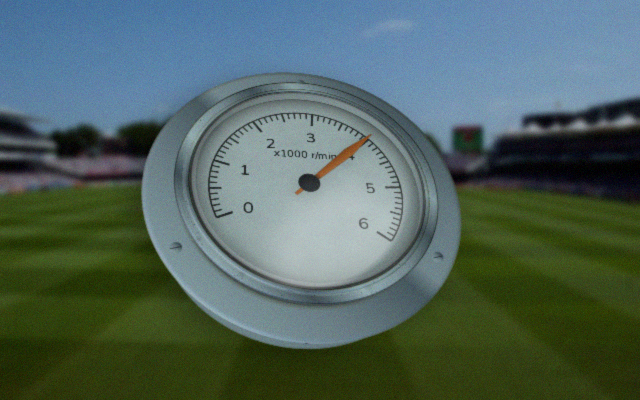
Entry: 4000; rpm
